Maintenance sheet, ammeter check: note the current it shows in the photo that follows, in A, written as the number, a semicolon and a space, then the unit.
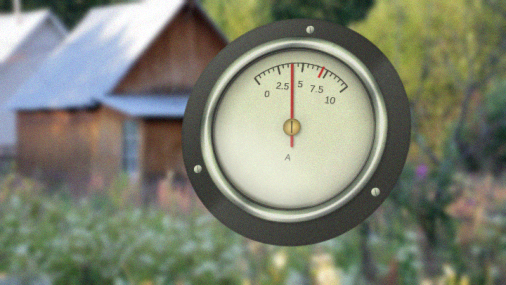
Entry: 4; A
